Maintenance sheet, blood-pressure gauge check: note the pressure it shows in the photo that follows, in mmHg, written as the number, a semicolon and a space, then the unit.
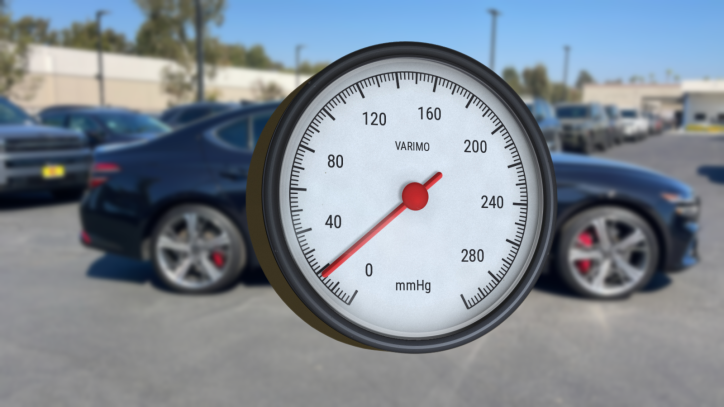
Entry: 18; mmHg
